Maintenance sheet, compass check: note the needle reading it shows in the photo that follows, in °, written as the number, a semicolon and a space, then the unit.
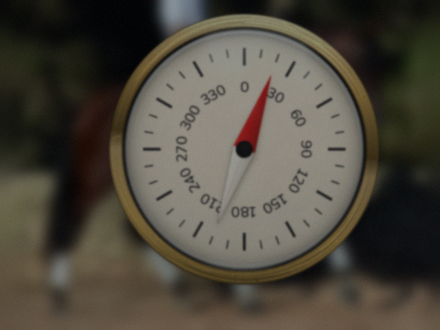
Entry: 20; °
